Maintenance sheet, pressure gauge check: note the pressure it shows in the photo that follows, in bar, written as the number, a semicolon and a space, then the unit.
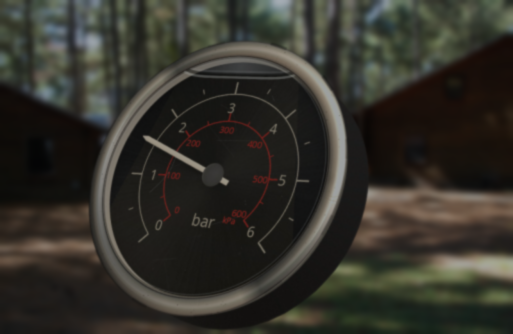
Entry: 1.5; bar
